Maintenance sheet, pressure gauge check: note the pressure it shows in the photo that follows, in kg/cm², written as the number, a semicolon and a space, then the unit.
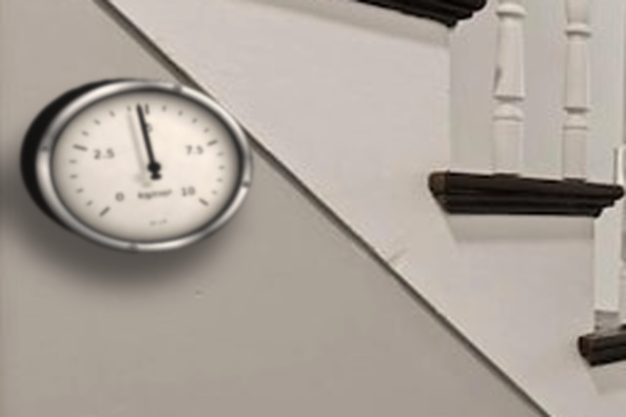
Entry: 4.75; kg/cm²
